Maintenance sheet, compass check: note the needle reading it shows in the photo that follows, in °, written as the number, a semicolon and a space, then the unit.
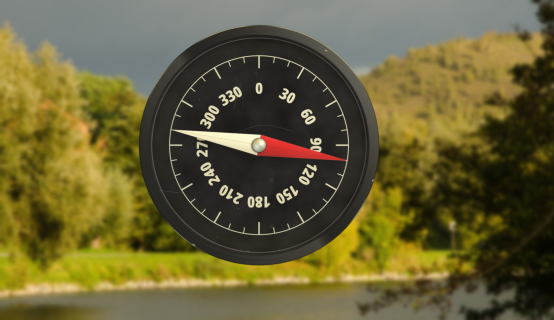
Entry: 100; °
